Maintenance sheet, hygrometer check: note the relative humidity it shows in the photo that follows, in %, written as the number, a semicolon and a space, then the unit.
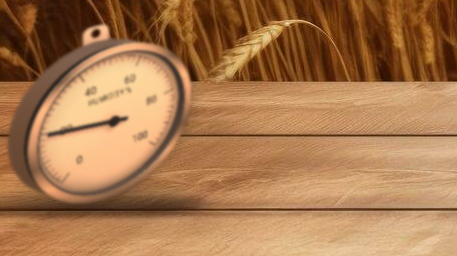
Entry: 20; %
